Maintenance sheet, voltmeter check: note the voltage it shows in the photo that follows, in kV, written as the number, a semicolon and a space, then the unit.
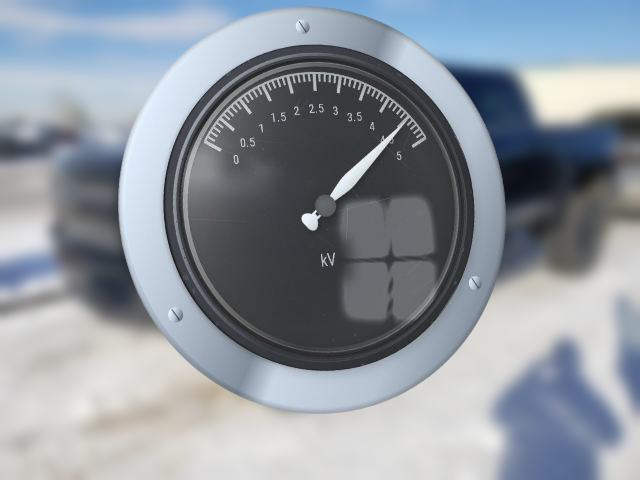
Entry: 4.5; kV
